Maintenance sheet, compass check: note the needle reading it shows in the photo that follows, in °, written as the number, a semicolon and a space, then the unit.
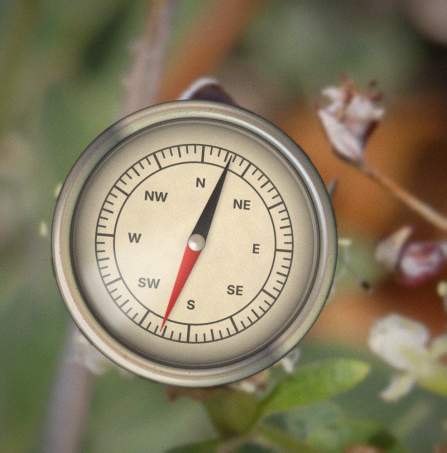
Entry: 197.5; °
